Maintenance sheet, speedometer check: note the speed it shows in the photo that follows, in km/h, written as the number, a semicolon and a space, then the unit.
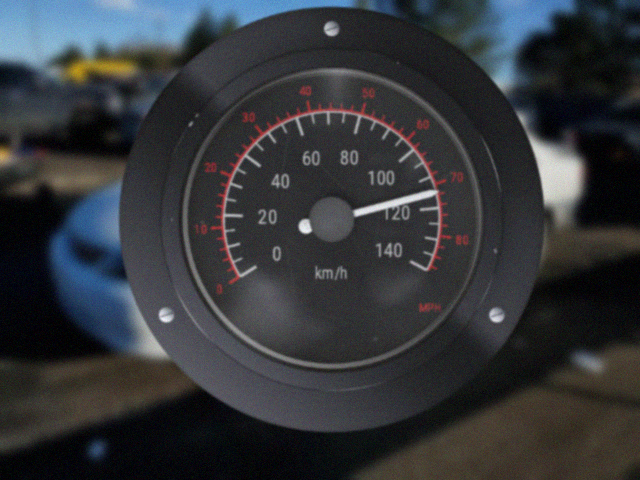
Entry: 115; km/h
